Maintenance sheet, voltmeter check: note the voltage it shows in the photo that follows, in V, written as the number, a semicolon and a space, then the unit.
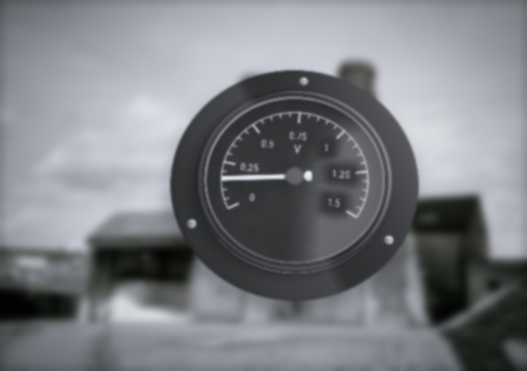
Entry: 0.15; V
